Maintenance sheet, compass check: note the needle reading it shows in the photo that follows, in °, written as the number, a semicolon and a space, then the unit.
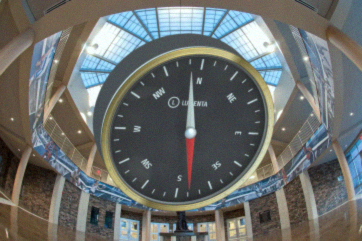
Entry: 170; °
